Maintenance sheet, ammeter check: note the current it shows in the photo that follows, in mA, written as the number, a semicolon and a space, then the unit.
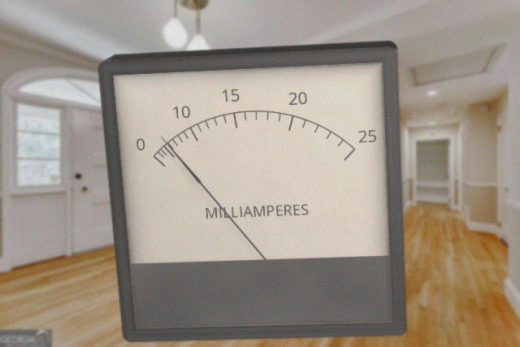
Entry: 6; mA
